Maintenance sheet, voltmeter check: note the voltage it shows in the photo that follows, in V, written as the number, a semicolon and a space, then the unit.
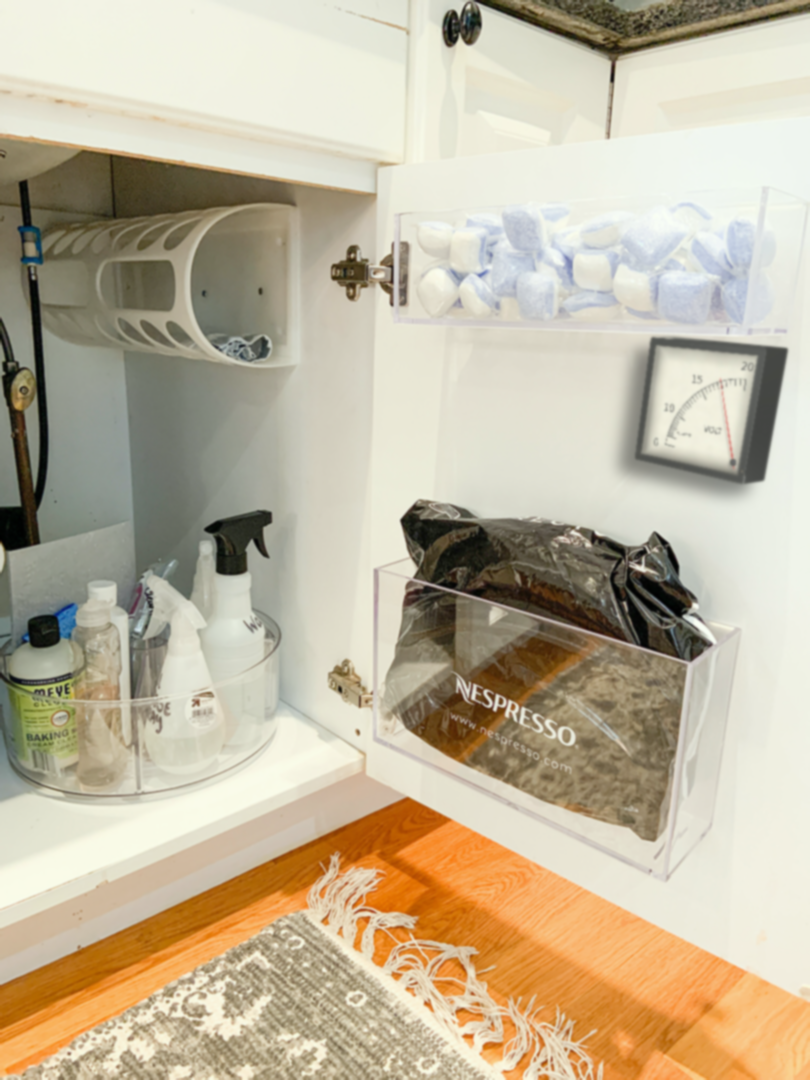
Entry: 17.5; V
